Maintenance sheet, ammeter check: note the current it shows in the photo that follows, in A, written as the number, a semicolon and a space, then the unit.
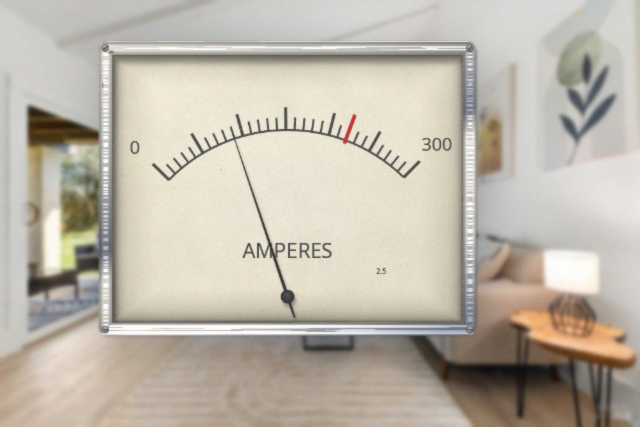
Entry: 90; A
